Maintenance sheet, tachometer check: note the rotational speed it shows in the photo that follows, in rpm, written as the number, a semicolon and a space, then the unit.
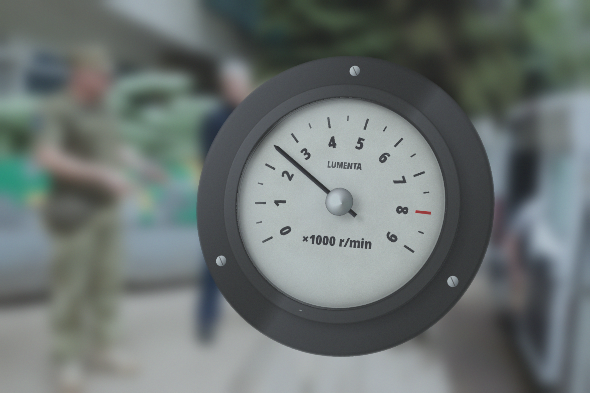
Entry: 2500; rpm
